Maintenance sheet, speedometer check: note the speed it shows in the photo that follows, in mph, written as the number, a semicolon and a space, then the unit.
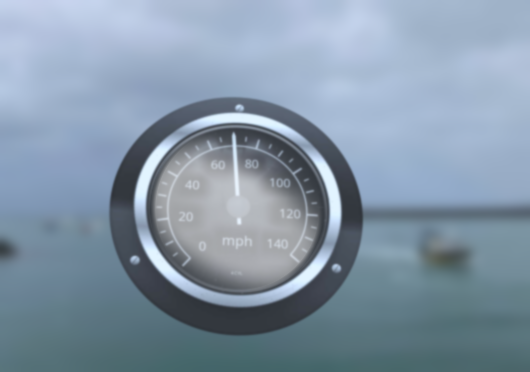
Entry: 70; mph
